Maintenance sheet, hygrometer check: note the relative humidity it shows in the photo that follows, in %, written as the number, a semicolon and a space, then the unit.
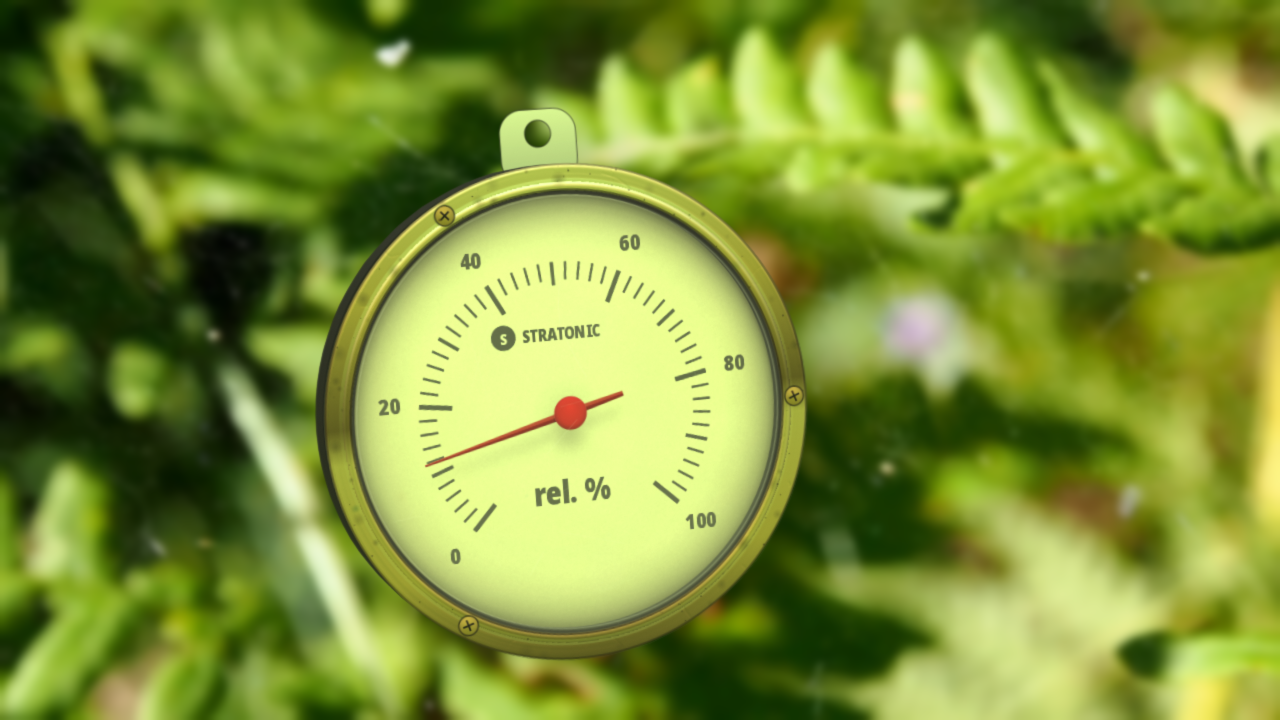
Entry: 12; %
